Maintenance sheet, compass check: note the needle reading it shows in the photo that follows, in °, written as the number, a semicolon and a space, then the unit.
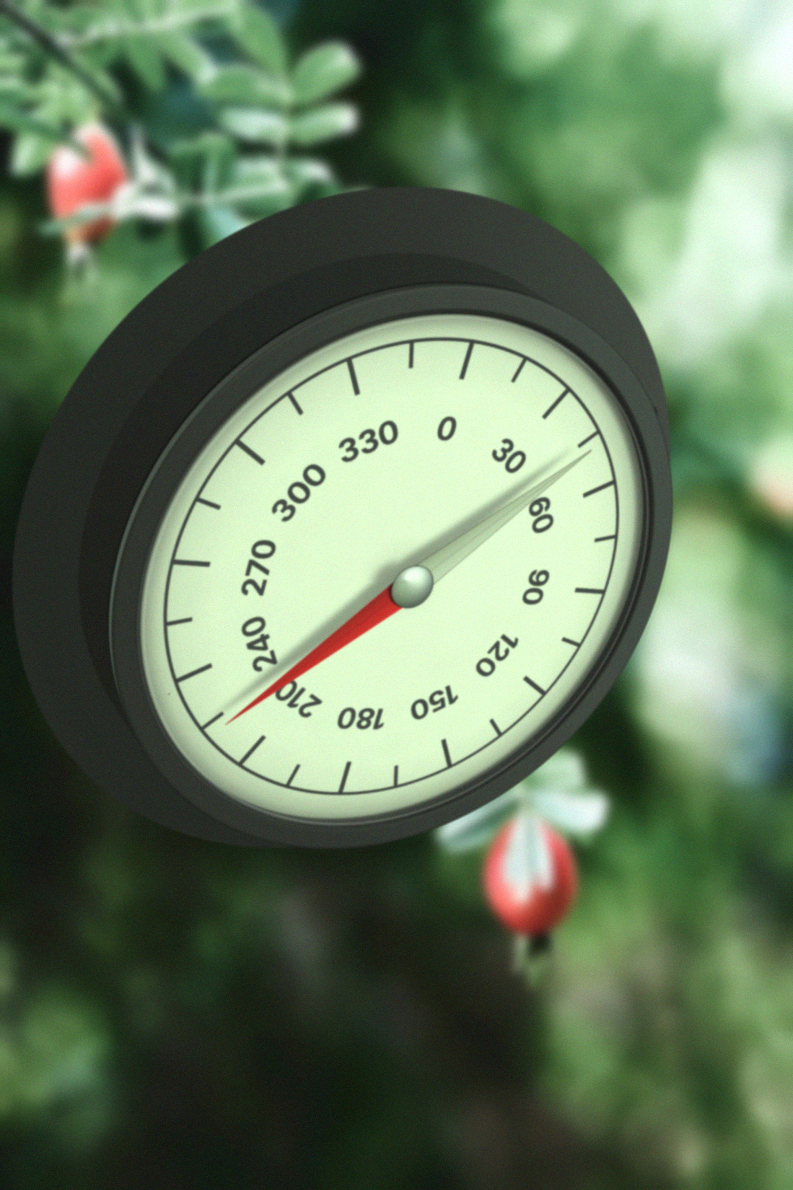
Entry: 225; °
